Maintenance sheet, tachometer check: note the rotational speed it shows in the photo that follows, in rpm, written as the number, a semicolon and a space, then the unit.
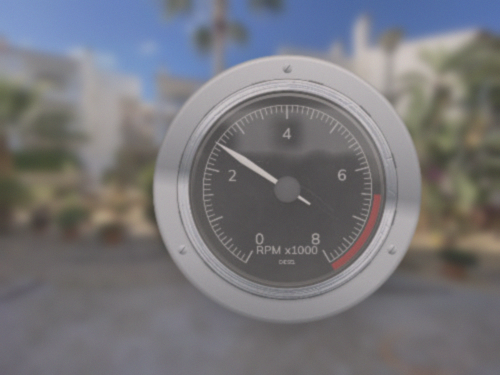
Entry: 2500; rpm
